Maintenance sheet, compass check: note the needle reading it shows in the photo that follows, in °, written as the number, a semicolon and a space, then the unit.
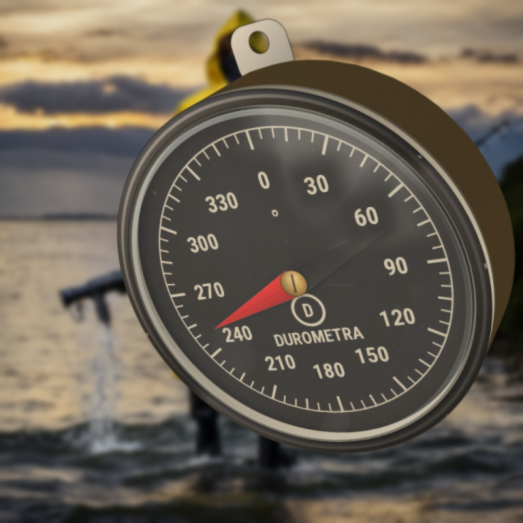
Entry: 250; °
